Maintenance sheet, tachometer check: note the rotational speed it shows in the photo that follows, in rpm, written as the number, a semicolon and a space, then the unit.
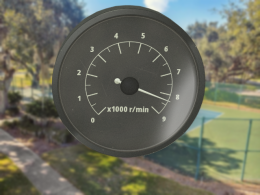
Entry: 8250; rpm
